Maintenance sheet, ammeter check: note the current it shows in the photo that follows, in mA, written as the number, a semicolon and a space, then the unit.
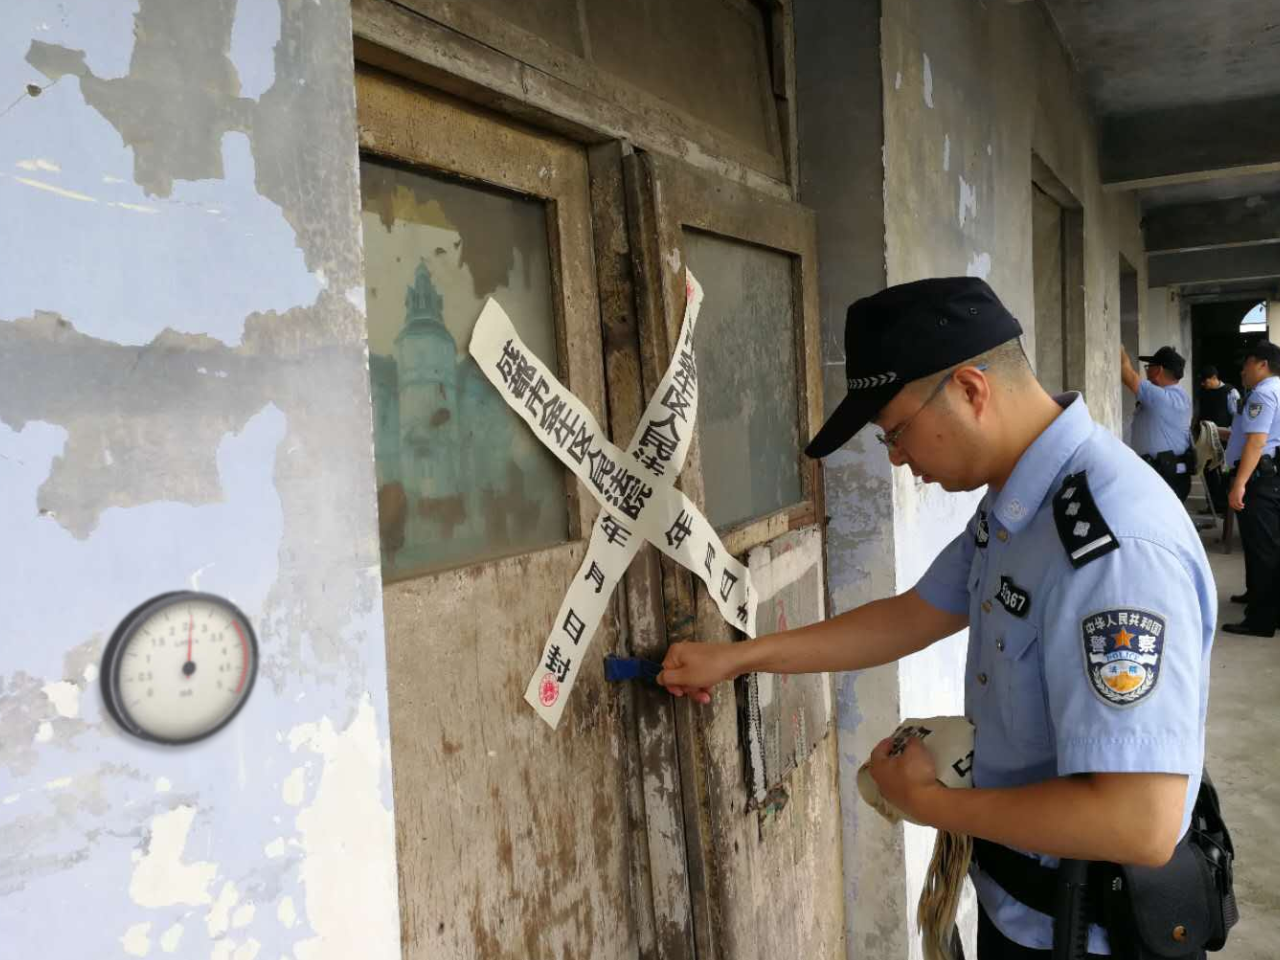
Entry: 2.5; mA
